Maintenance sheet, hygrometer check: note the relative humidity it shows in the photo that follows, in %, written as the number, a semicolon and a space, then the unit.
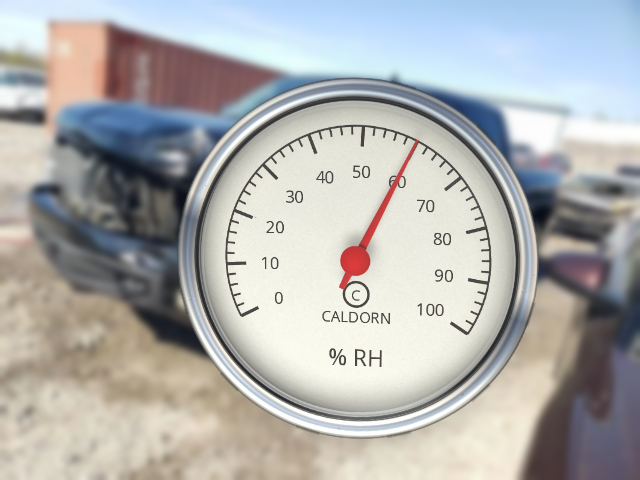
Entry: 60; %
